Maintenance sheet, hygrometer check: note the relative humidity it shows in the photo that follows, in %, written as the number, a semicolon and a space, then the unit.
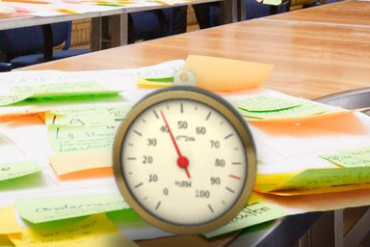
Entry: 42.5; %
